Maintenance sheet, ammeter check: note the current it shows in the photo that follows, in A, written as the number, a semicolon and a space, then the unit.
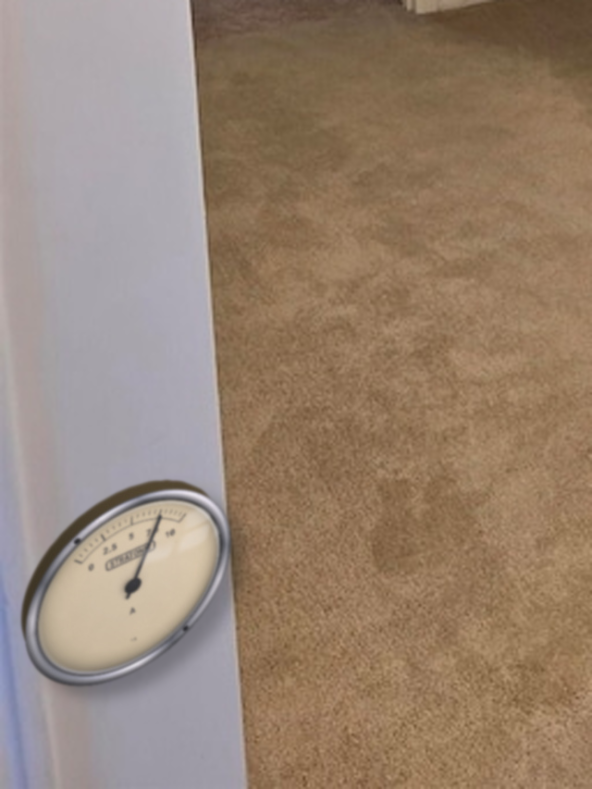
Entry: 7.5; A
